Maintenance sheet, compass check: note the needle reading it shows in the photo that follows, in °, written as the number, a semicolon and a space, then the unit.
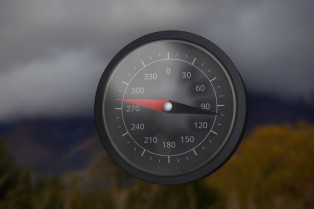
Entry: 280; °
